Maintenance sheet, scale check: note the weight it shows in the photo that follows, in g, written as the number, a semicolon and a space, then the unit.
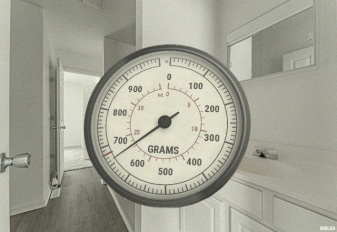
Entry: 660; g
